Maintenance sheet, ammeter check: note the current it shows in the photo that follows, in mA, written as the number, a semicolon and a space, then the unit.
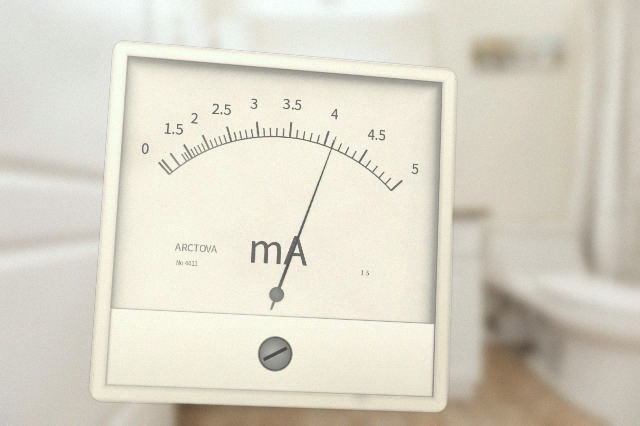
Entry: 4.1; mA
